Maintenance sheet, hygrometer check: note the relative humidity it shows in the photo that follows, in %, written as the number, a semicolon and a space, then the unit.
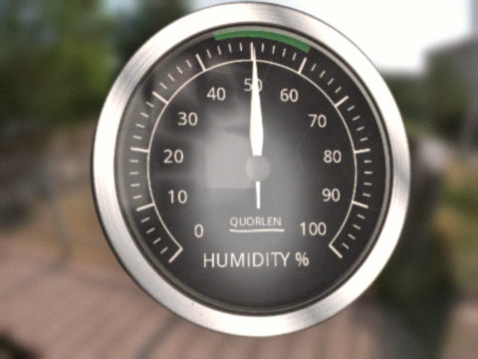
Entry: 50; %
